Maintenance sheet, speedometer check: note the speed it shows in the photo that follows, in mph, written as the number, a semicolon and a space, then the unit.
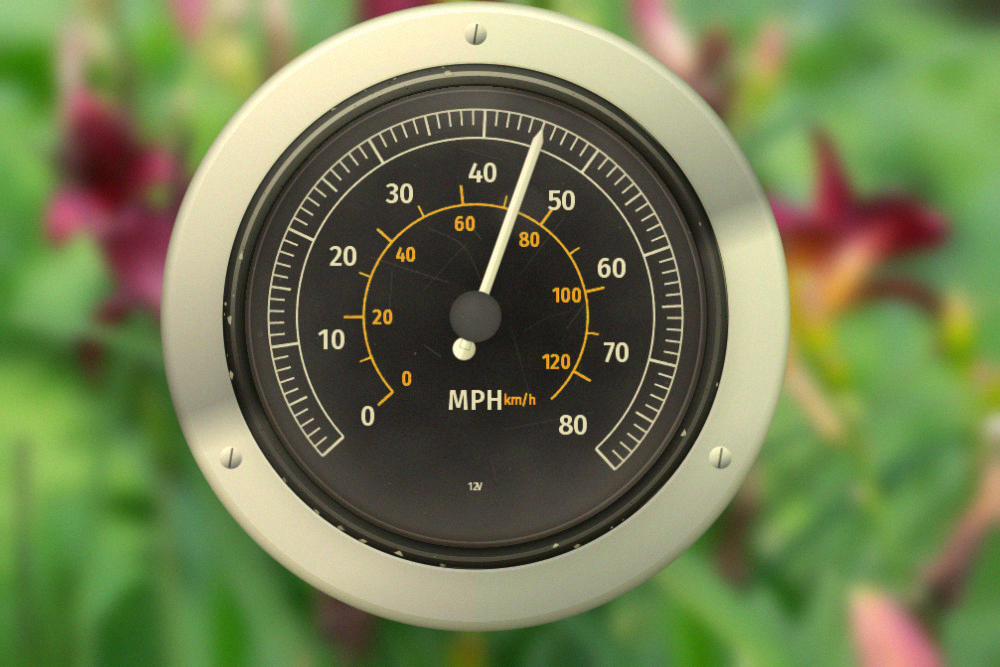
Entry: 45; mph
